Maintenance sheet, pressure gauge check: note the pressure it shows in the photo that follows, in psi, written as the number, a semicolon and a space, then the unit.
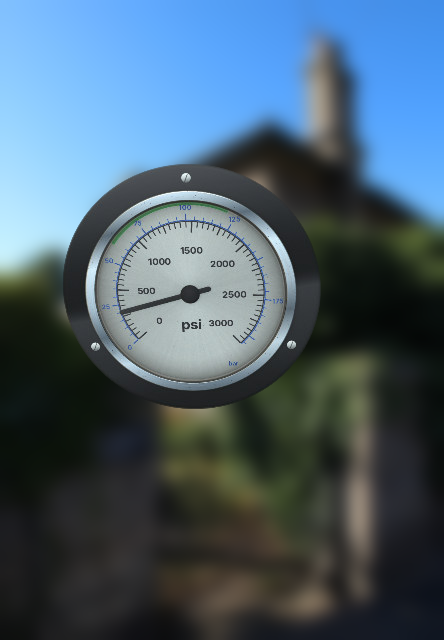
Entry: 300; psi
